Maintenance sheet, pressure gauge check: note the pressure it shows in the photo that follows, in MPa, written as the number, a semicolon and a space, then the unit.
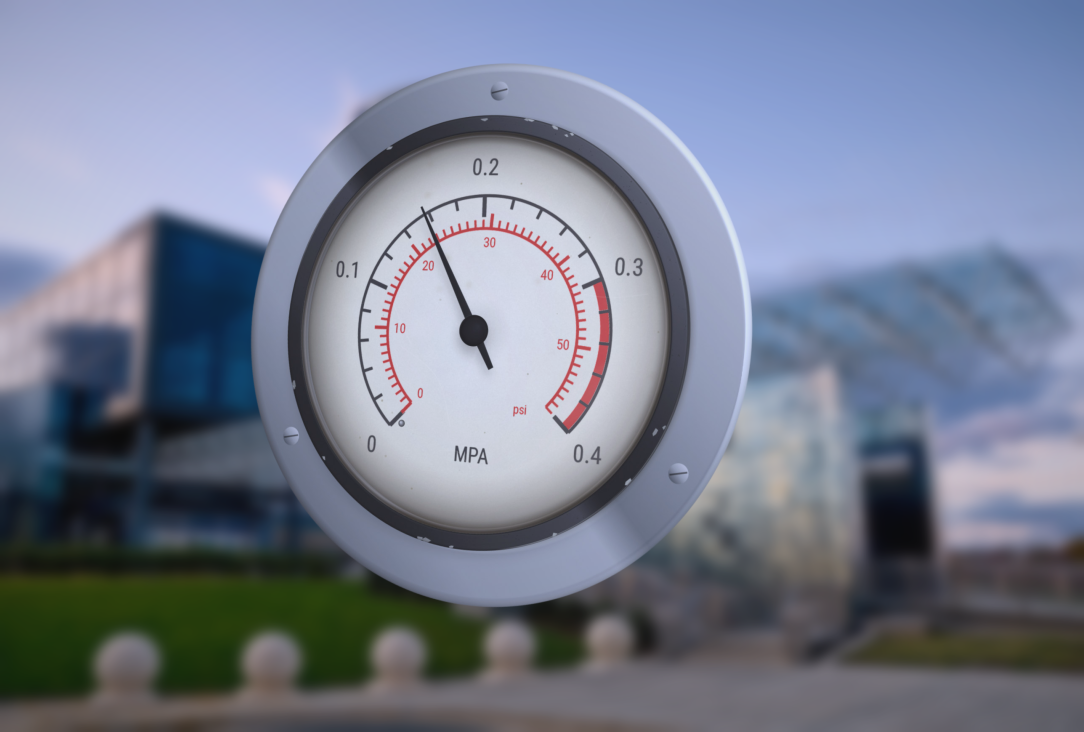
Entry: 0.16; MPa
